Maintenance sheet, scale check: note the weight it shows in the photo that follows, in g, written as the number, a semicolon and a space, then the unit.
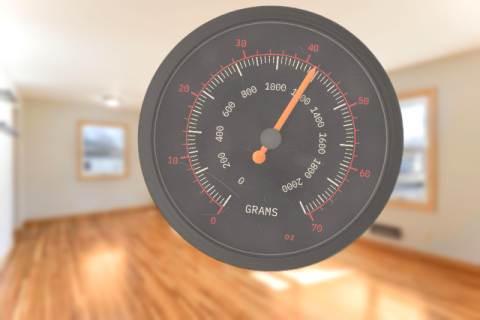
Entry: 1180; g
